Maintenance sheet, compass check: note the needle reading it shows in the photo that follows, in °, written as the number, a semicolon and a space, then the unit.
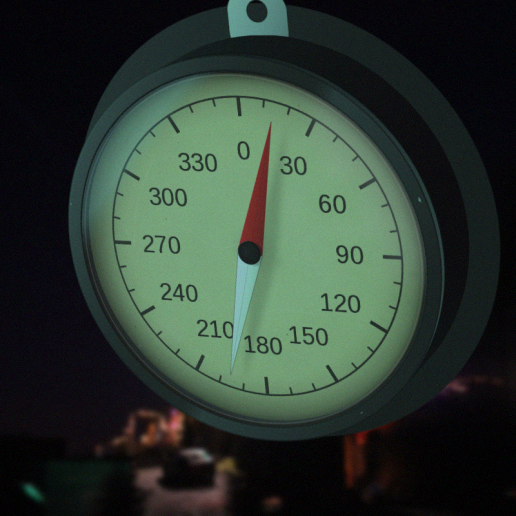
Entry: 15; °
